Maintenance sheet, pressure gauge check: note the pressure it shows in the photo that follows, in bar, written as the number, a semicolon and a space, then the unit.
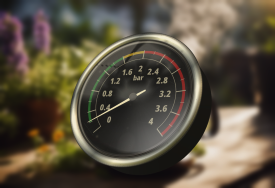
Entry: 0.2; bar
